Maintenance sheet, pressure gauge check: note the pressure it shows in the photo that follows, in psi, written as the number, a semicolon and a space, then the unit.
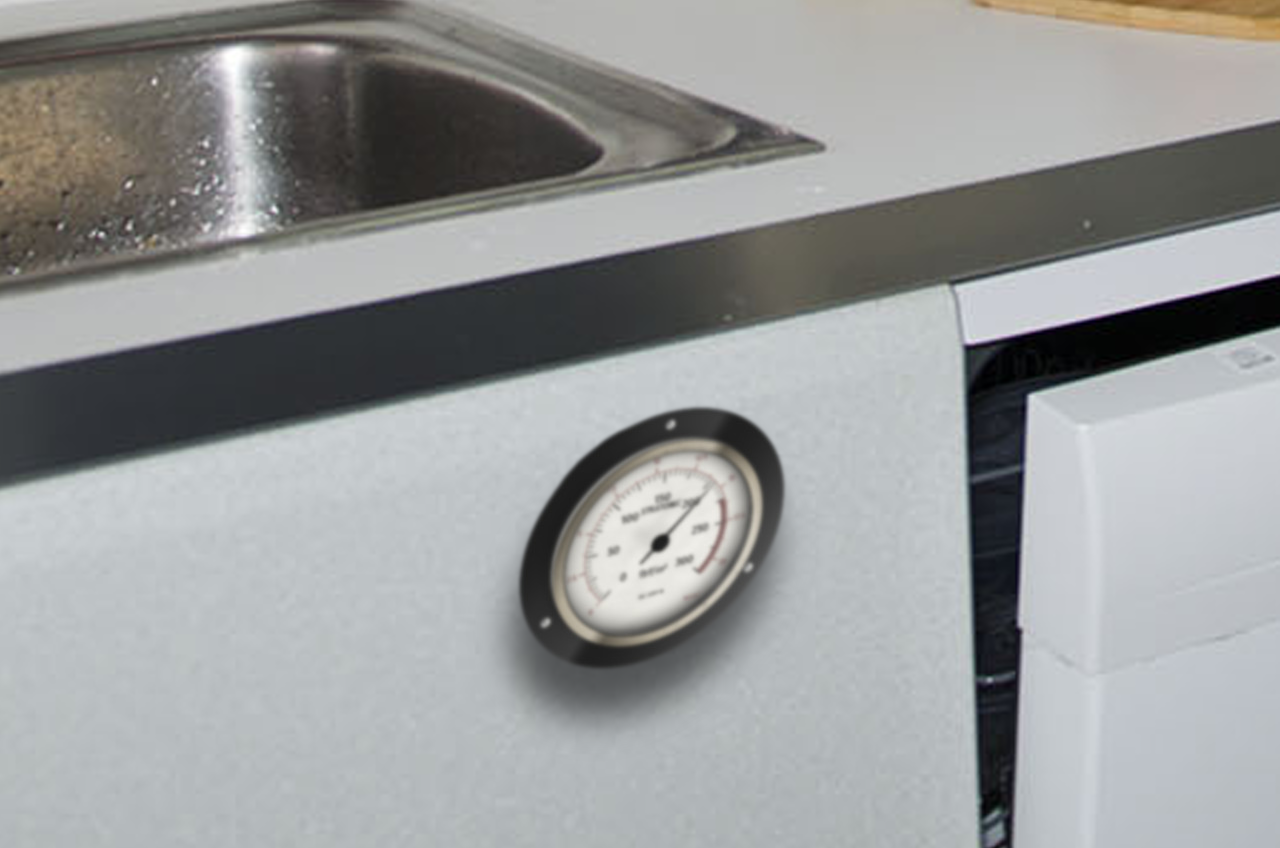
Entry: 200; psi
